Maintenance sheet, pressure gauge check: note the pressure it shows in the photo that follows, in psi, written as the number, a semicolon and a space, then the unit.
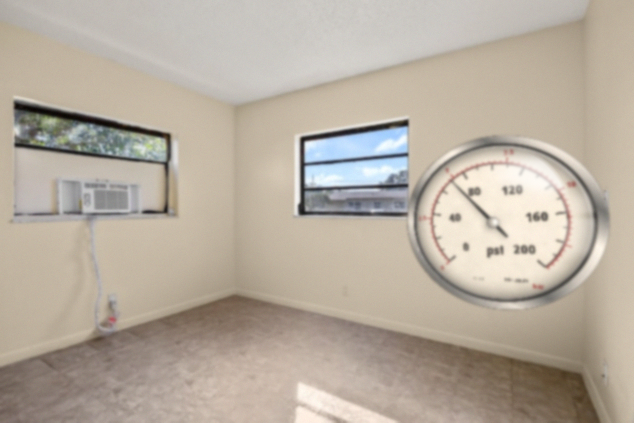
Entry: 70; psi
